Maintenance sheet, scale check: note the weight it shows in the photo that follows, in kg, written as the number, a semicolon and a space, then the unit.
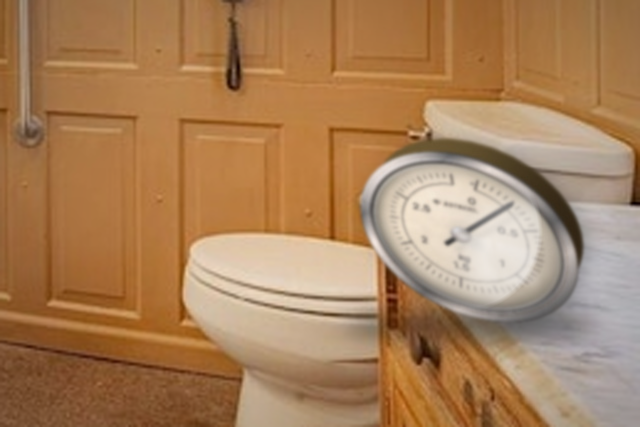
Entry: 0.25; kg
